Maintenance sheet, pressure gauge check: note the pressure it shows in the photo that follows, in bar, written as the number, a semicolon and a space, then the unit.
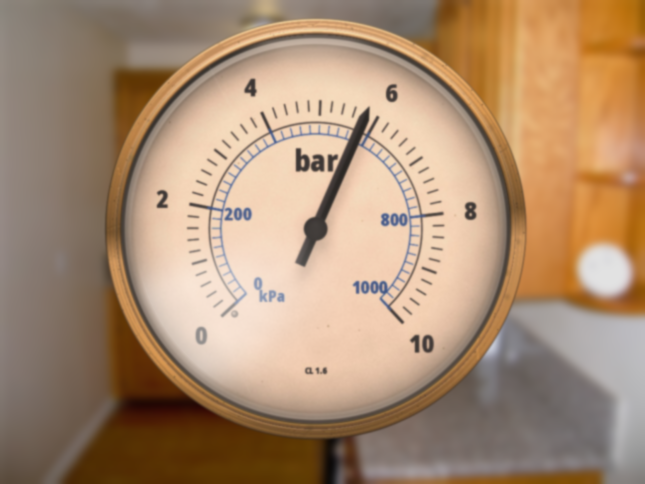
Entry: 5.8; bar
